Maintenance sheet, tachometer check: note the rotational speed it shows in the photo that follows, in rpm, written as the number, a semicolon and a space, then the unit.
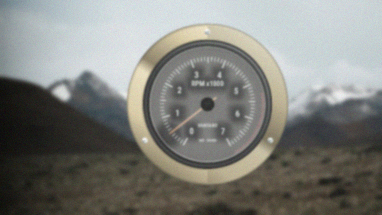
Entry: 500; rpm
